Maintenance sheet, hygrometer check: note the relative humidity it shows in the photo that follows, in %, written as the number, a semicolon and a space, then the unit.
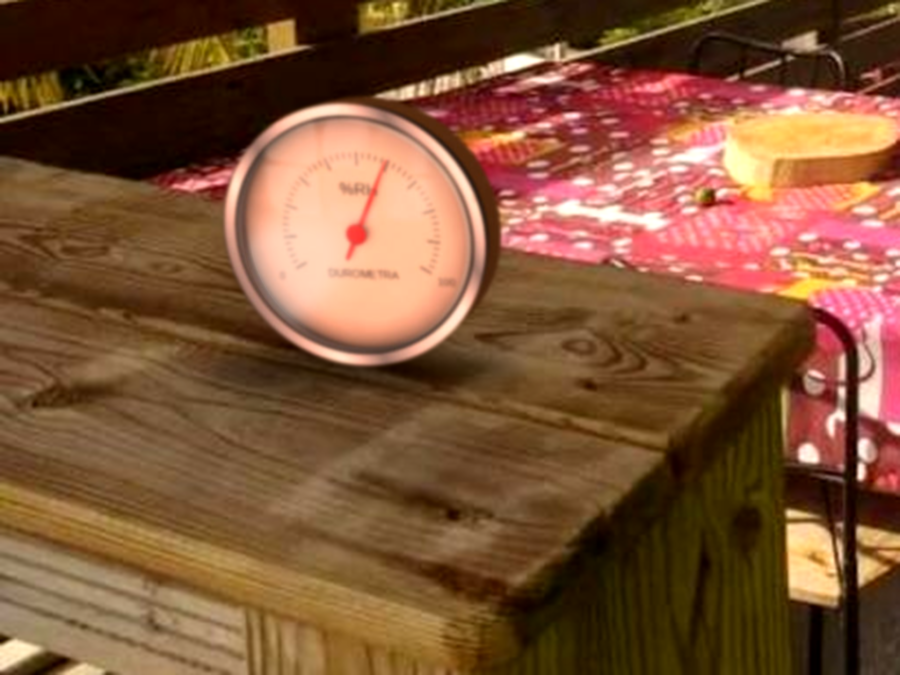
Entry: 60; %
